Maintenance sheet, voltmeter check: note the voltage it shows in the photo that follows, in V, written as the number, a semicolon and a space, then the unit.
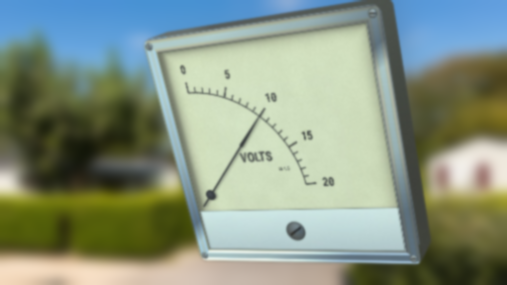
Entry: 10; V
